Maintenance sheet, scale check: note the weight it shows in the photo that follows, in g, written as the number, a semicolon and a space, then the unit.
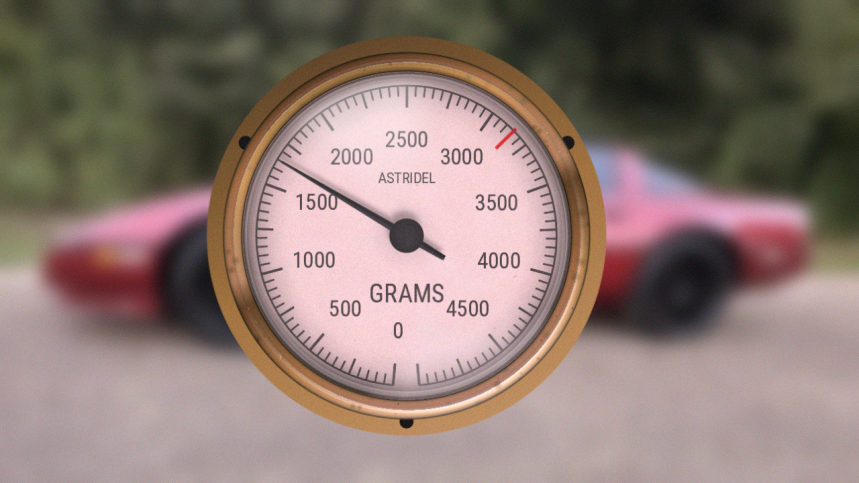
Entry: 1650; g
